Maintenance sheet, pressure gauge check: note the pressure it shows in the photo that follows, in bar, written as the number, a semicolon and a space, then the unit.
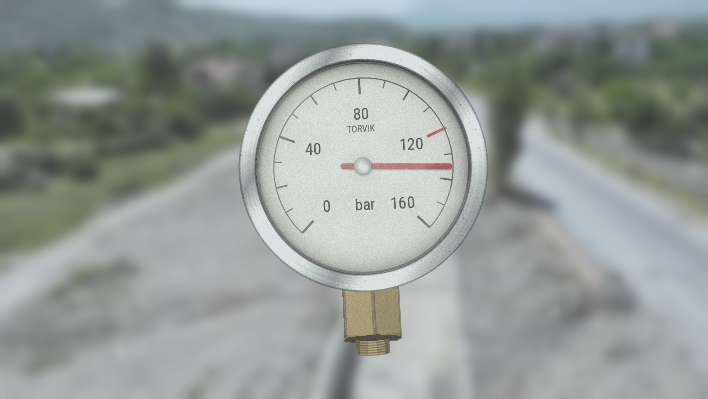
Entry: 135; bar
